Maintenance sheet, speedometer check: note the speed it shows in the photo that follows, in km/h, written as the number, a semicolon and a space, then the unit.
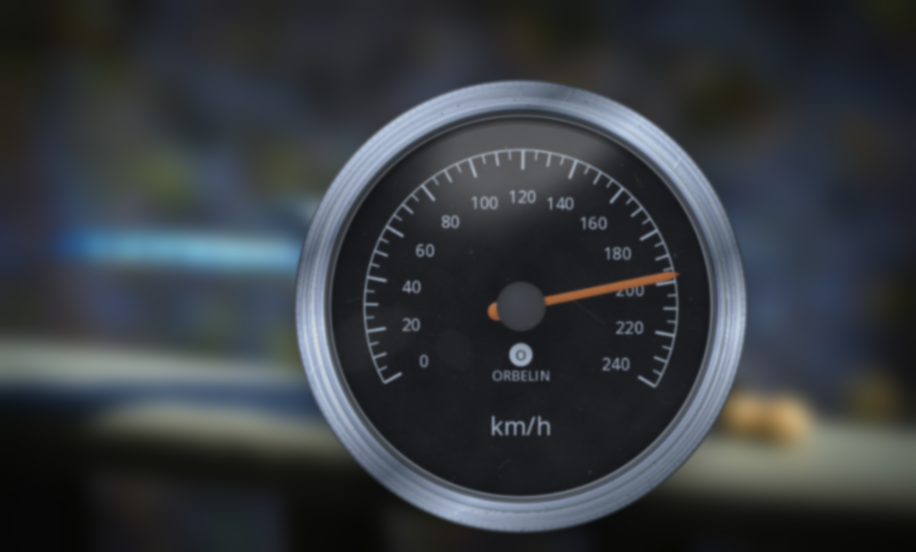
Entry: 197.5; km/h
